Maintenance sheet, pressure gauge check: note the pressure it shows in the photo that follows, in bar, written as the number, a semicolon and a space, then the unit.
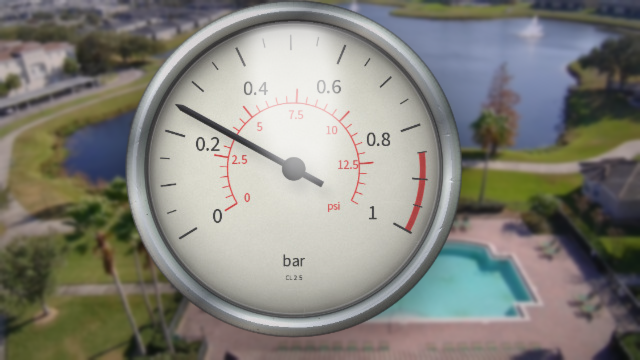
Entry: 0.25; bar
